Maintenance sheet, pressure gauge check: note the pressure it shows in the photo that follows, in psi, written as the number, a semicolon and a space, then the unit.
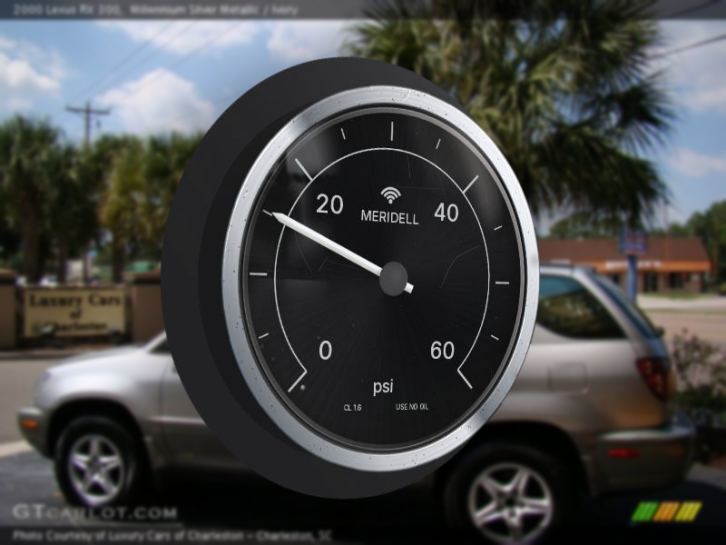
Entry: 15; psi
